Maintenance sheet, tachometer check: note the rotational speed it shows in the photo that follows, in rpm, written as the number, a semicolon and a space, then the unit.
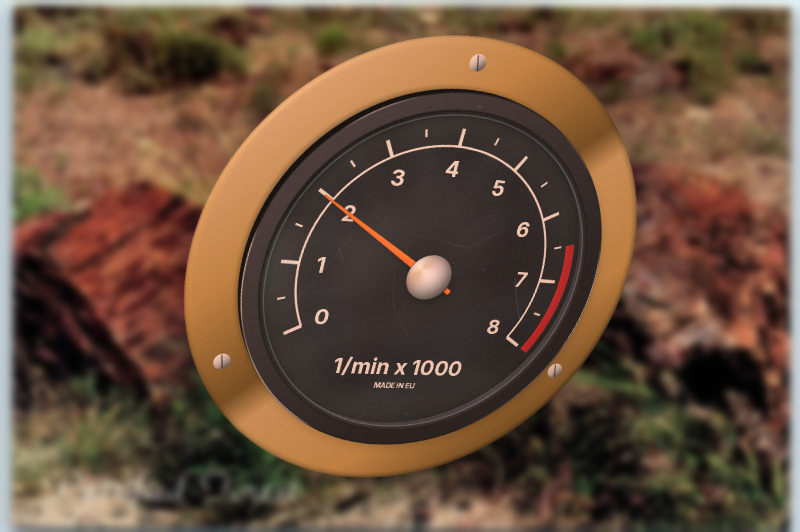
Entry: 2000; rpm
